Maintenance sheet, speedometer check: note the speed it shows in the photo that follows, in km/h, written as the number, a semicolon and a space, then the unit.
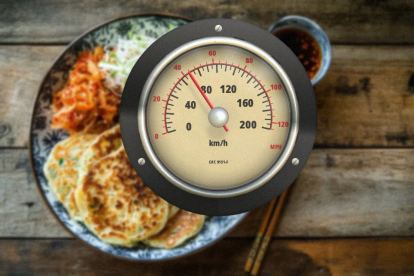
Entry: 70; km/h
